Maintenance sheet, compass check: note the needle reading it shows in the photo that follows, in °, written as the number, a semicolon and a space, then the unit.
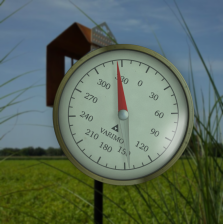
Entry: 325; °
